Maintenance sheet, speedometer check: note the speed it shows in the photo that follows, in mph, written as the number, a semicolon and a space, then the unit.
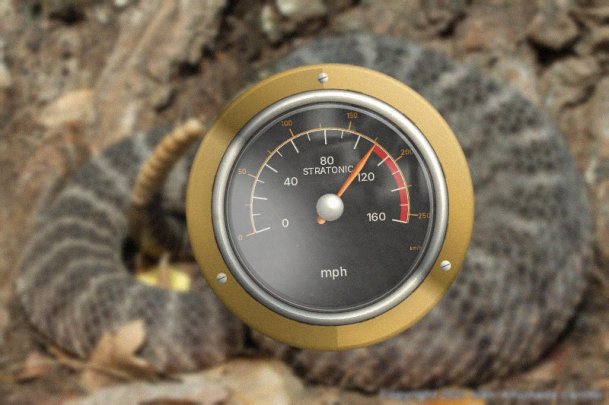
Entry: 110; mph
